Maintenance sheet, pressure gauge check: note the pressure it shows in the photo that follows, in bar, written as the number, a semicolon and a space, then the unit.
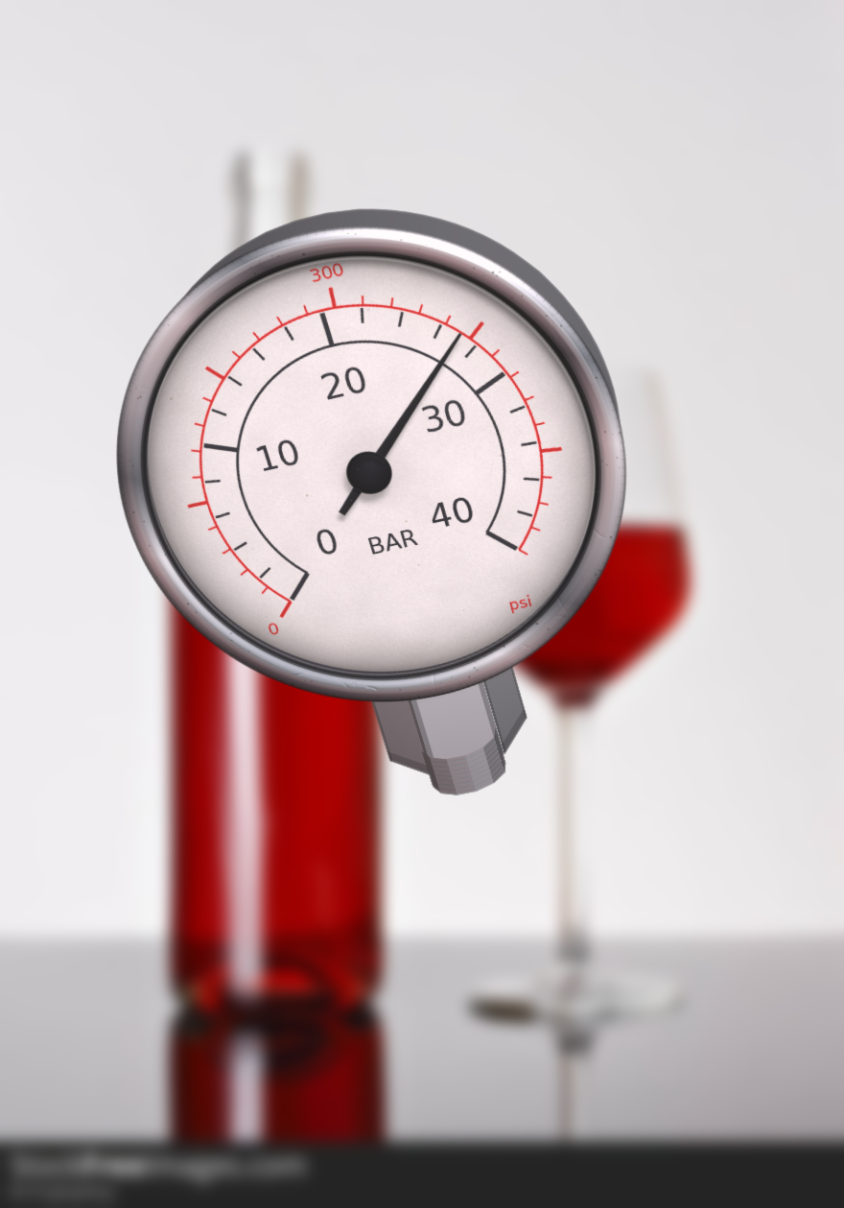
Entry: 27; bar
